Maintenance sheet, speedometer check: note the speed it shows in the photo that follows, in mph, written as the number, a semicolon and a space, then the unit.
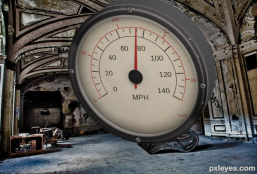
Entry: 75; mph
